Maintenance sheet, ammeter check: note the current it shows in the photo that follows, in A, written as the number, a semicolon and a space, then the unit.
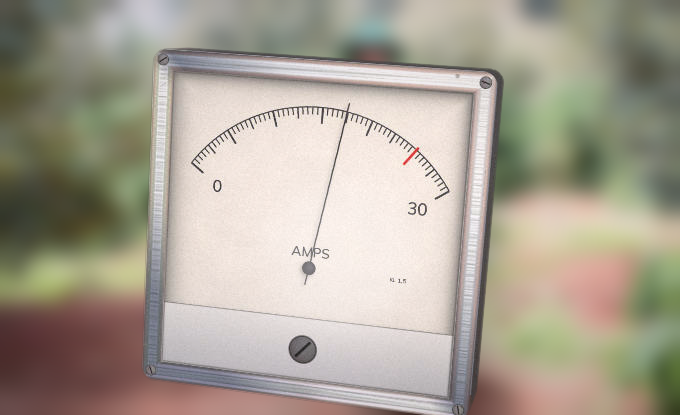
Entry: 17.5; A
